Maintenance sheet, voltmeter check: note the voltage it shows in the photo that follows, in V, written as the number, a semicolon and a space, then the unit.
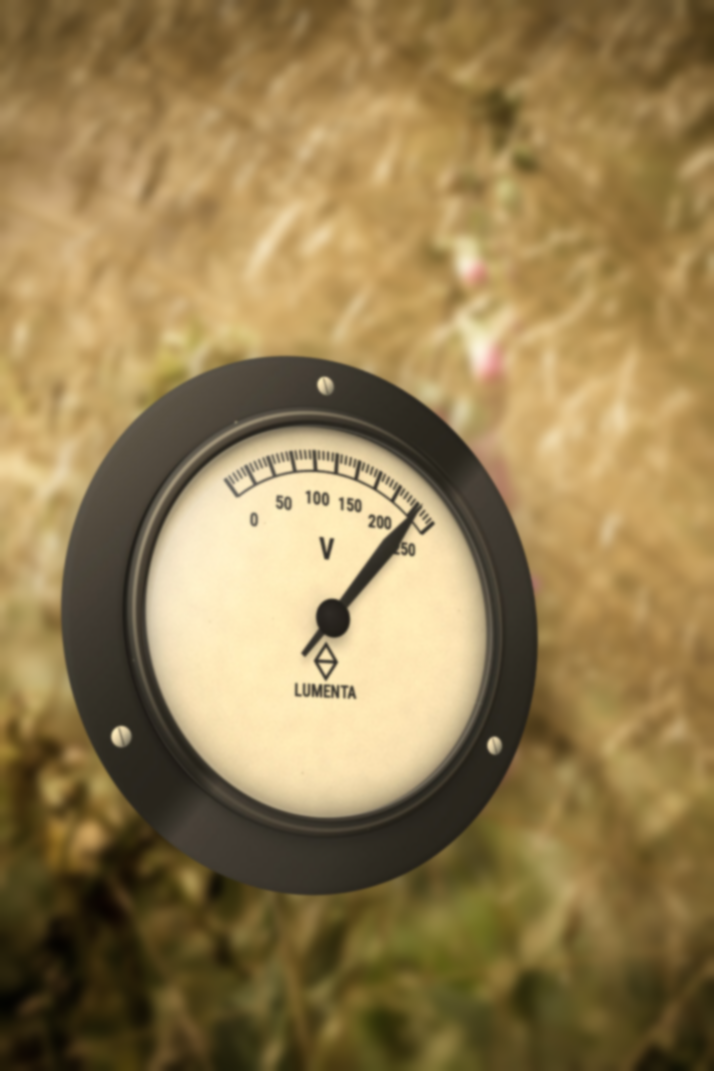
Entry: 225; V
